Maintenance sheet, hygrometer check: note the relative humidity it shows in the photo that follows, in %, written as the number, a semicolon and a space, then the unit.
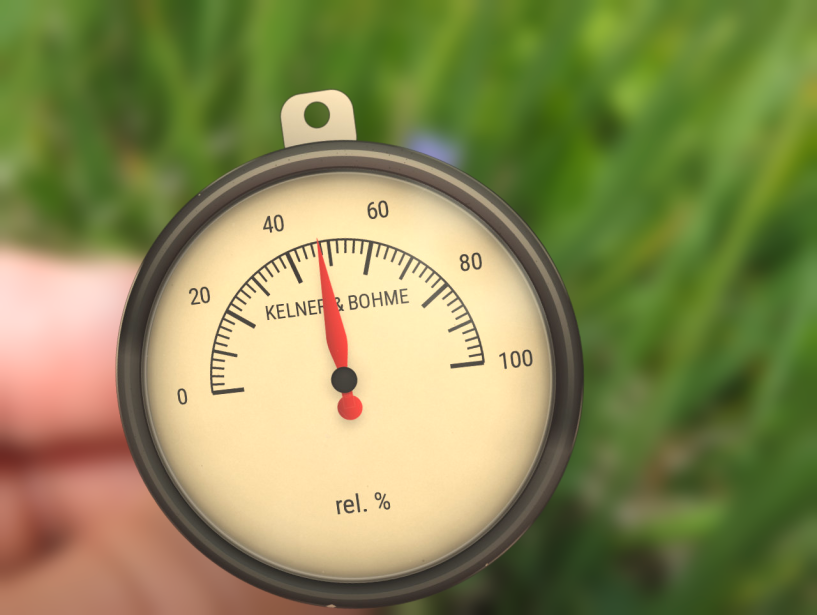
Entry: 48; %
